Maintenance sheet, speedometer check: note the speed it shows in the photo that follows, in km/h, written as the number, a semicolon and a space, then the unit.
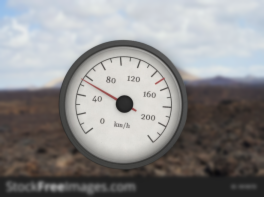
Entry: 55; km/h
